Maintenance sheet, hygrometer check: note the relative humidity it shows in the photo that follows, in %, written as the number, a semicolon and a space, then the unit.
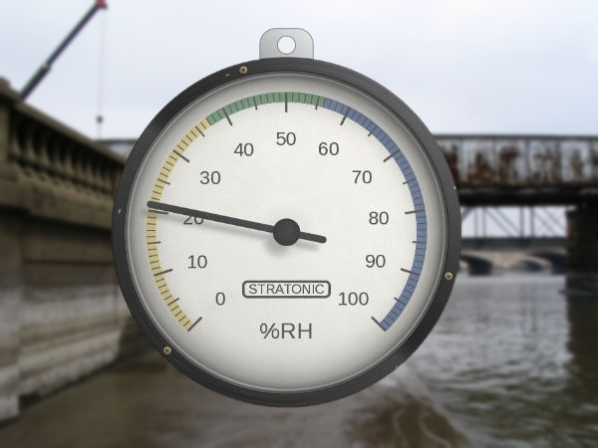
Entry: 21; %
